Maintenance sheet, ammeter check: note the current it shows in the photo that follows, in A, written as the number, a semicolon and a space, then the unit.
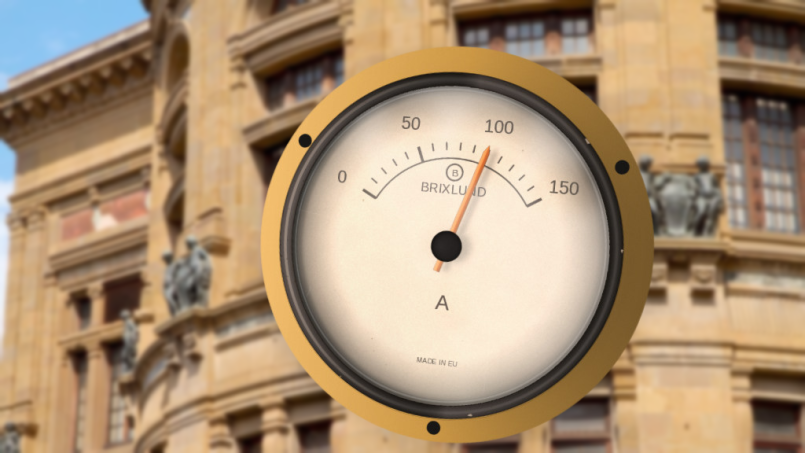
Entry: 100; A
